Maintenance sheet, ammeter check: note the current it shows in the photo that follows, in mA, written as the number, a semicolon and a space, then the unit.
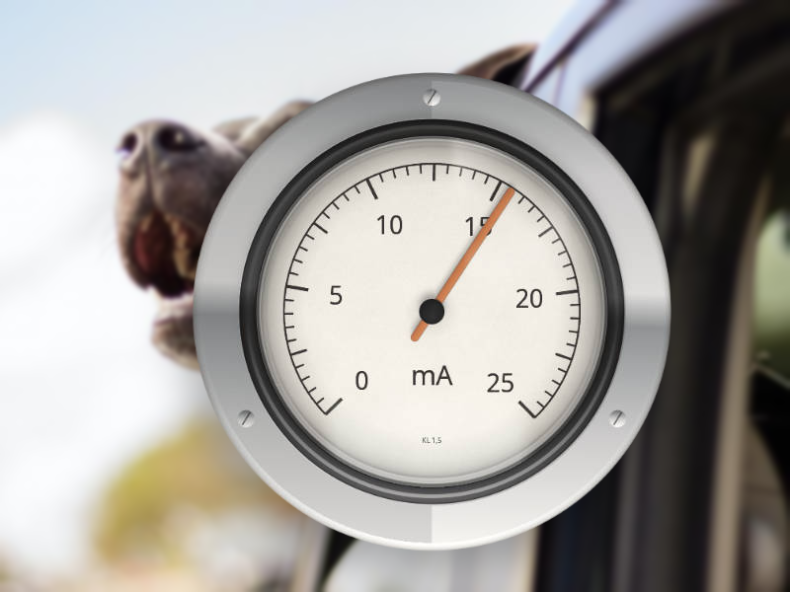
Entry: 15.5; mA
